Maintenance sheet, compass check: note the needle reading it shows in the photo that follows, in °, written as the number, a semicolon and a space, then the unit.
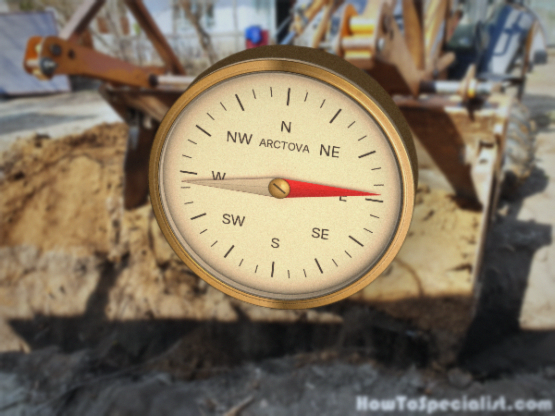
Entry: 85; °
